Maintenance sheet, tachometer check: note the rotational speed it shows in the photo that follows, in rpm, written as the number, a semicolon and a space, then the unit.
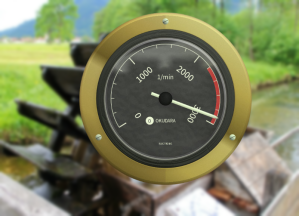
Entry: 2900; rpm
